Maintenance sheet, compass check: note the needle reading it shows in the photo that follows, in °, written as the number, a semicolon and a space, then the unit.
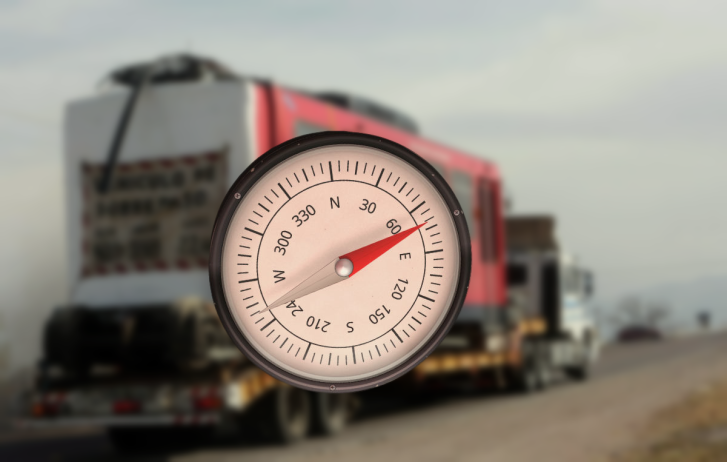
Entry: 70; °
